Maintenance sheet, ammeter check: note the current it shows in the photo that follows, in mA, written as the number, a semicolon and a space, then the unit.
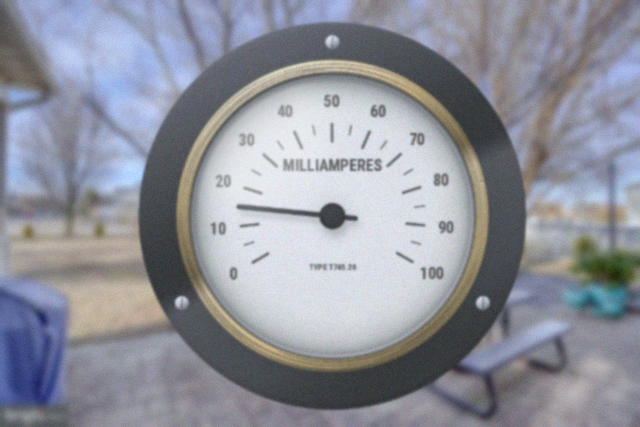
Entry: 15; mA
